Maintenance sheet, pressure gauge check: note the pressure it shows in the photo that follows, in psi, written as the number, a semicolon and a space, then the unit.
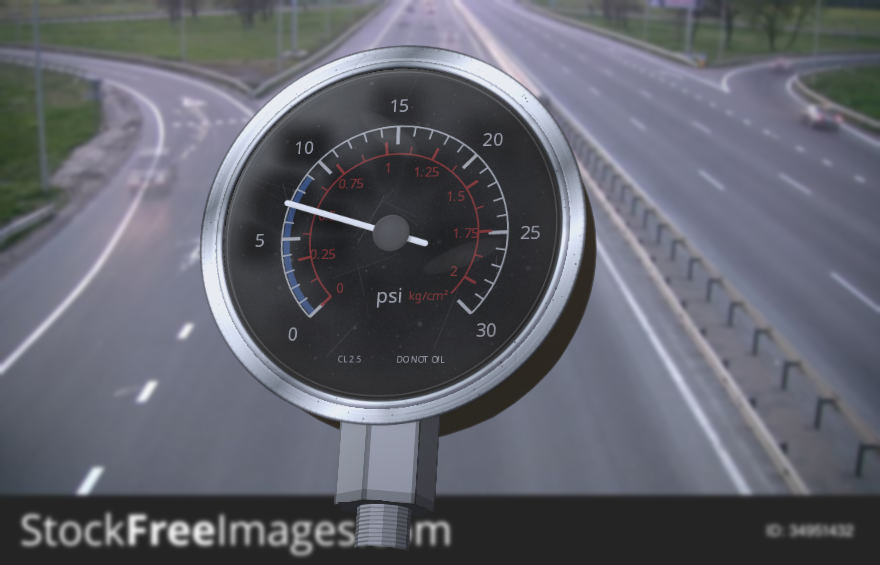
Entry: 7; psi
